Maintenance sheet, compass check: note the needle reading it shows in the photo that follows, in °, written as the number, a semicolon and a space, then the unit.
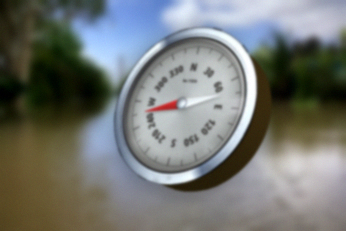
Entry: 255; °
